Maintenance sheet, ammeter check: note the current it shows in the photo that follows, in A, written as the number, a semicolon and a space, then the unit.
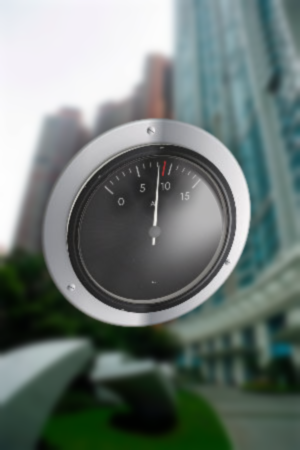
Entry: 8; A
